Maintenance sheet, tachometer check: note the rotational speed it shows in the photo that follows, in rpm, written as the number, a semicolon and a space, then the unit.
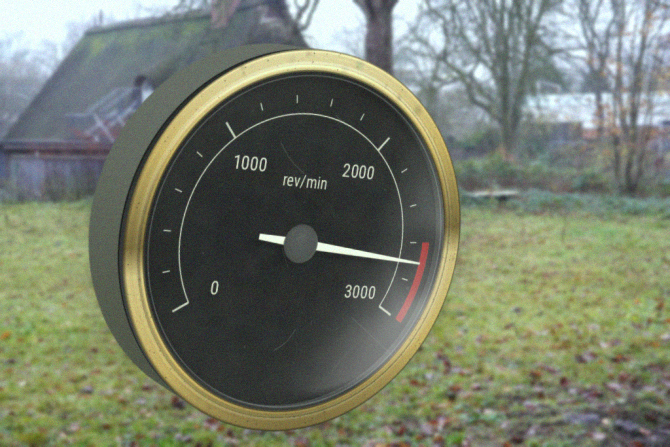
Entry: 2700; rpm
